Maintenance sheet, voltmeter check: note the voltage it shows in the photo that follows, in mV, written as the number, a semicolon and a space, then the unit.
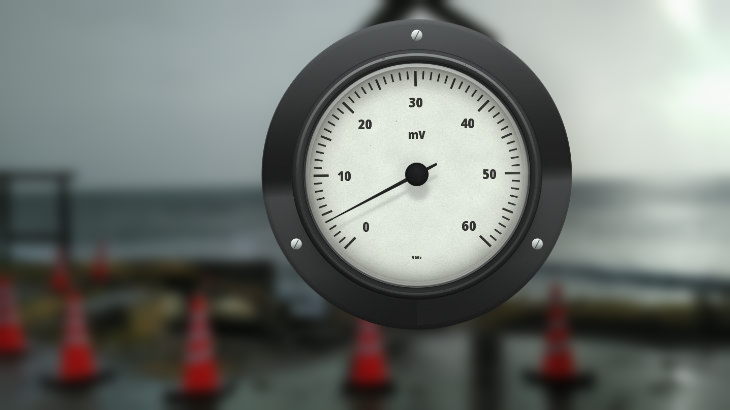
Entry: 4; mV
